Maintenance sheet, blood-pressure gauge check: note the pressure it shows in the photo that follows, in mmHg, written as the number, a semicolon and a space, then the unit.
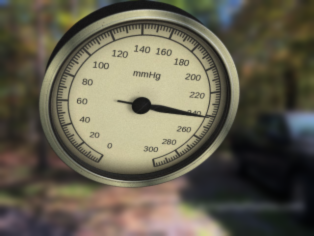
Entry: 240; mmHg
